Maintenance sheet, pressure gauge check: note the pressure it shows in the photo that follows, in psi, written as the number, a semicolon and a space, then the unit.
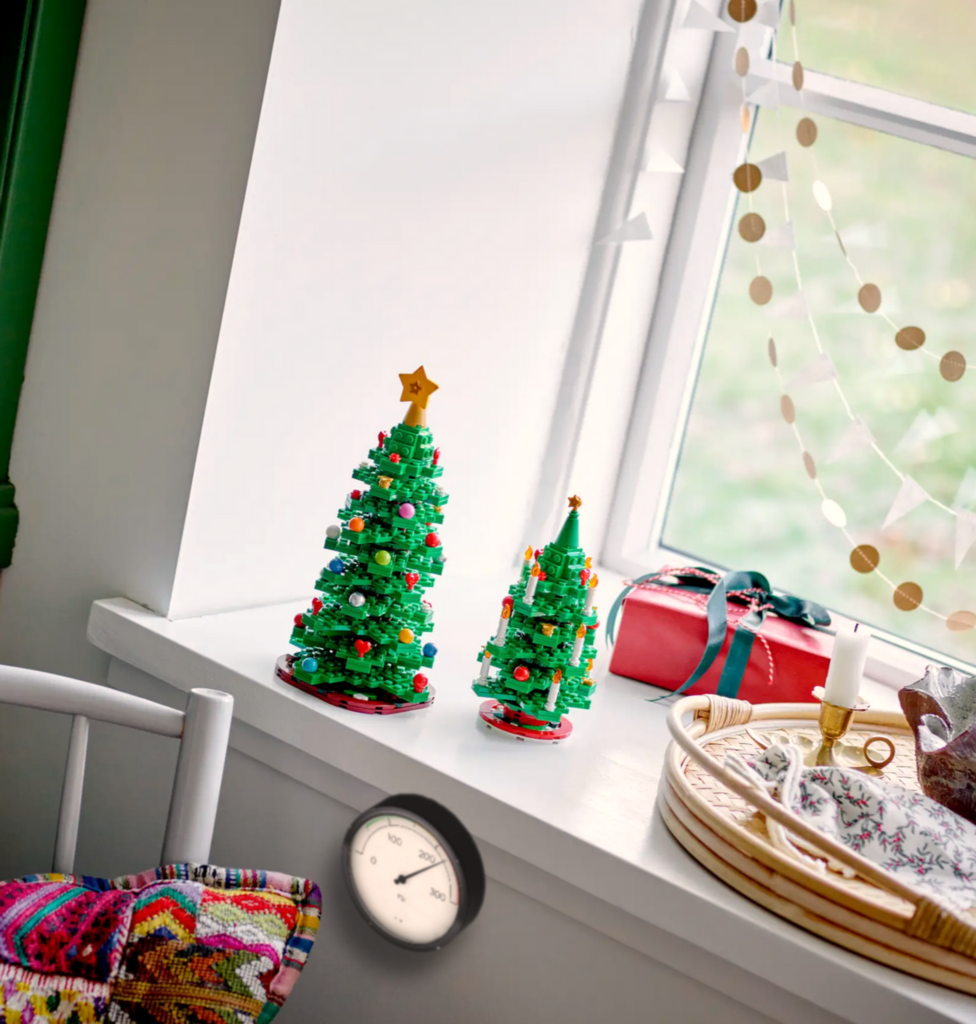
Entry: 225; psi
